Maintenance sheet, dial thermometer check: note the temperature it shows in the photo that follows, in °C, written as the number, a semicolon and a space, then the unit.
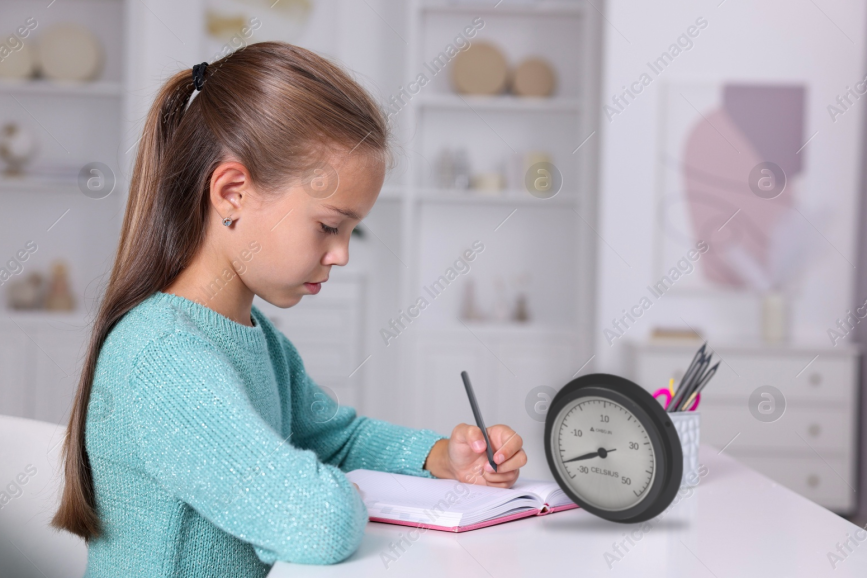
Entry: -24; °C
